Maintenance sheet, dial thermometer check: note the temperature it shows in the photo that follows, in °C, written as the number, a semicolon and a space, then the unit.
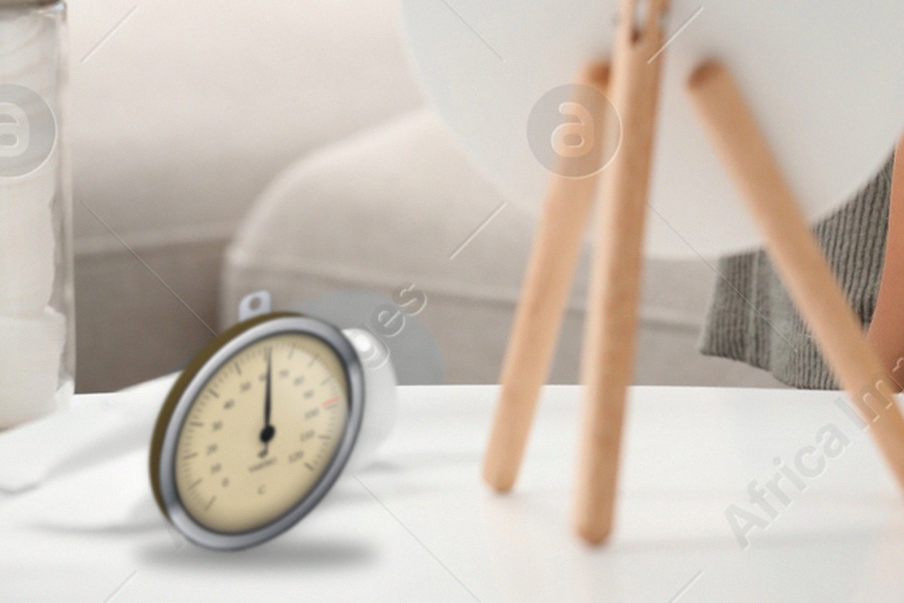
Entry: 60; °C
